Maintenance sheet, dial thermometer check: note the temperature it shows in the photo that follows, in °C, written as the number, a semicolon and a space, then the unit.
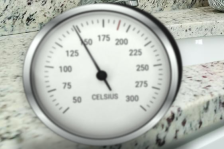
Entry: 150; °C
